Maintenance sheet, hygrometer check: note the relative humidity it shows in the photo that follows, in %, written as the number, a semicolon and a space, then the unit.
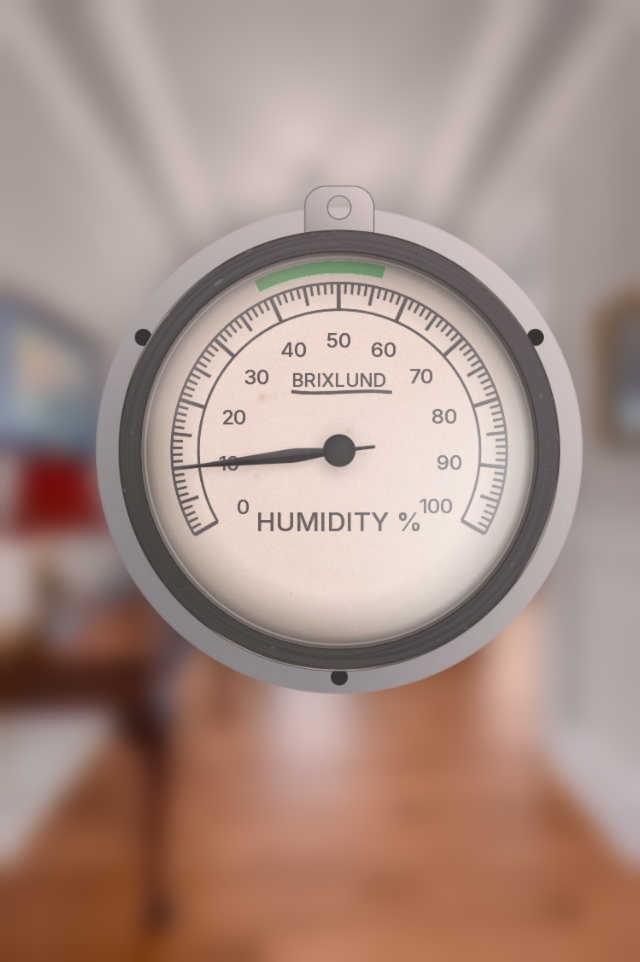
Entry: 10; %
